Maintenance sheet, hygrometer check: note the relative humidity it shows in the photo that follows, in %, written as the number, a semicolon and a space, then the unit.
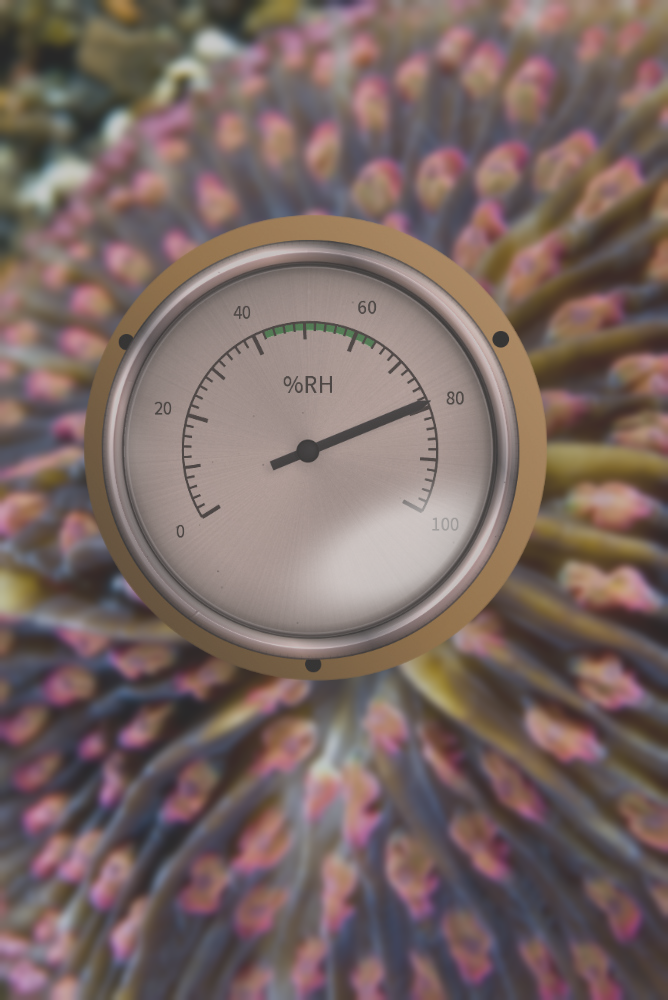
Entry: 79; %
